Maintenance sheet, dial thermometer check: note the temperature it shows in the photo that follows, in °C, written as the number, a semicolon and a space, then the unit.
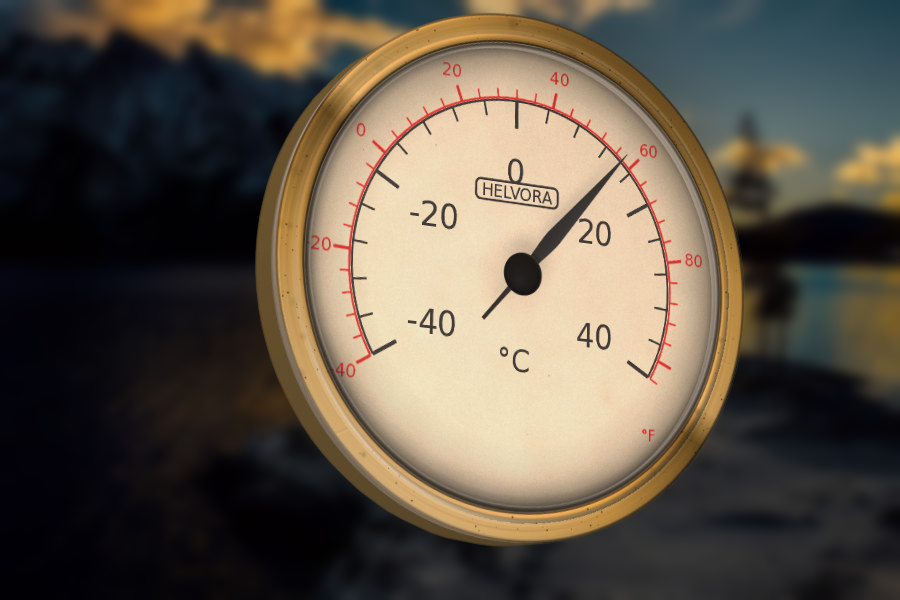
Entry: 14; °C
